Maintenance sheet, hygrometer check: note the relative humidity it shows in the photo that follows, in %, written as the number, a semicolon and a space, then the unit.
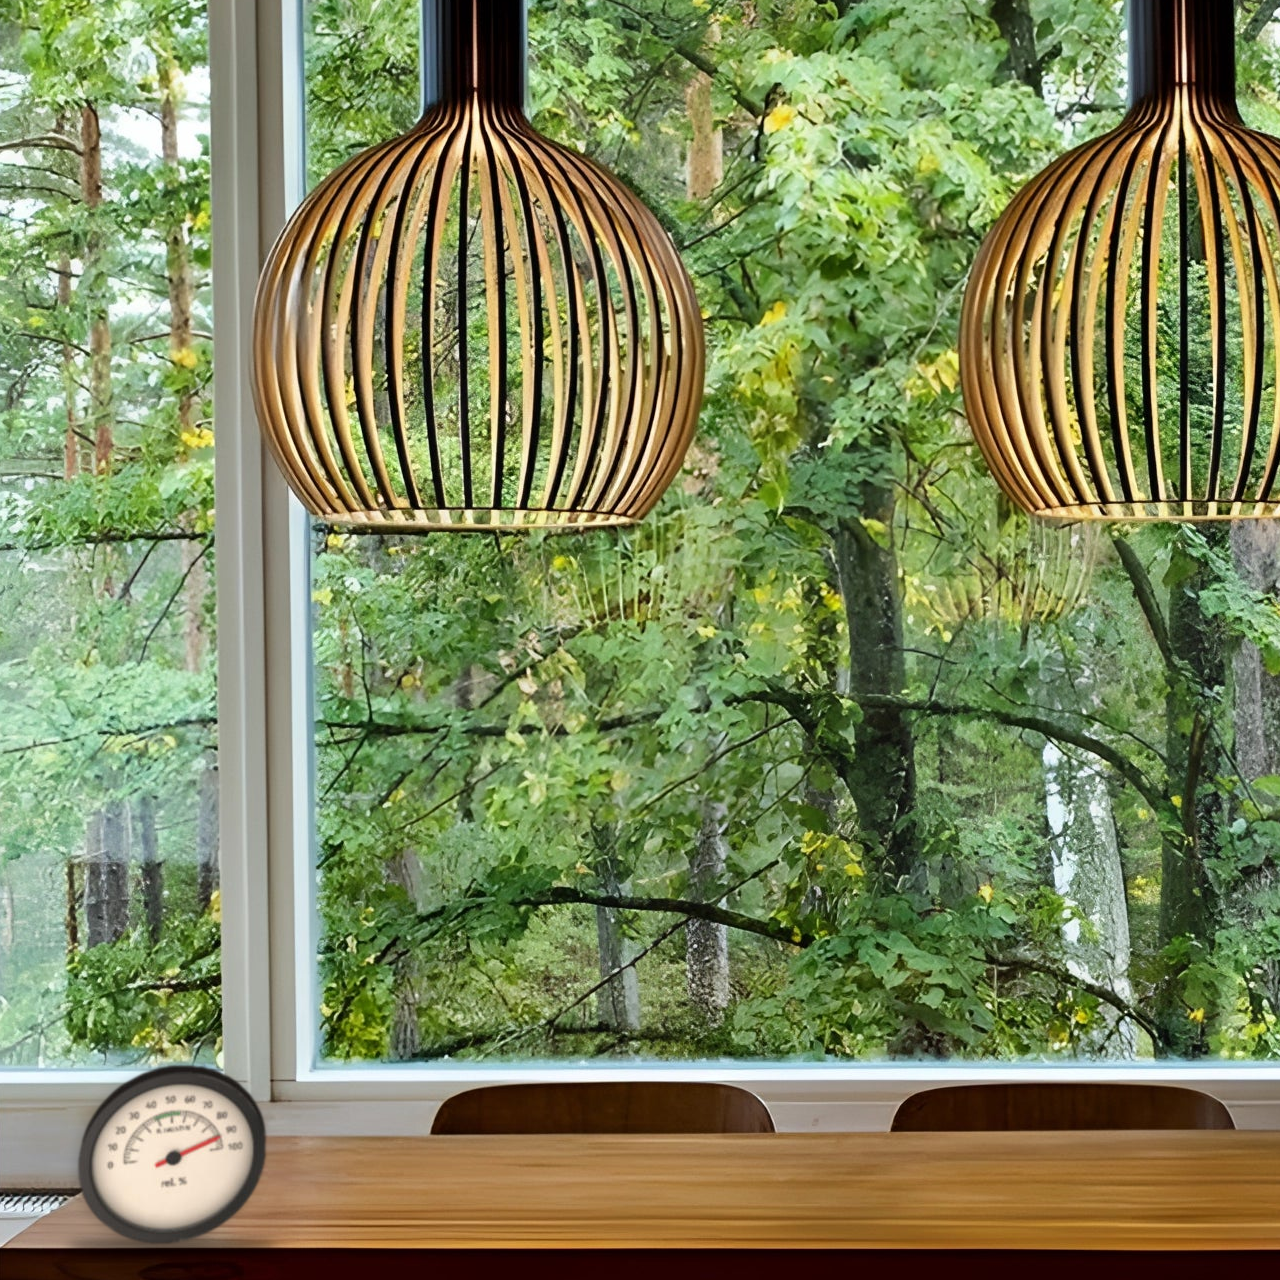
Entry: 90; %
